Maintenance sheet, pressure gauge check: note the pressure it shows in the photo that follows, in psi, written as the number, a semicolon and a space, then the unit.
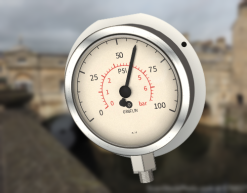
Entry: 60; psi
